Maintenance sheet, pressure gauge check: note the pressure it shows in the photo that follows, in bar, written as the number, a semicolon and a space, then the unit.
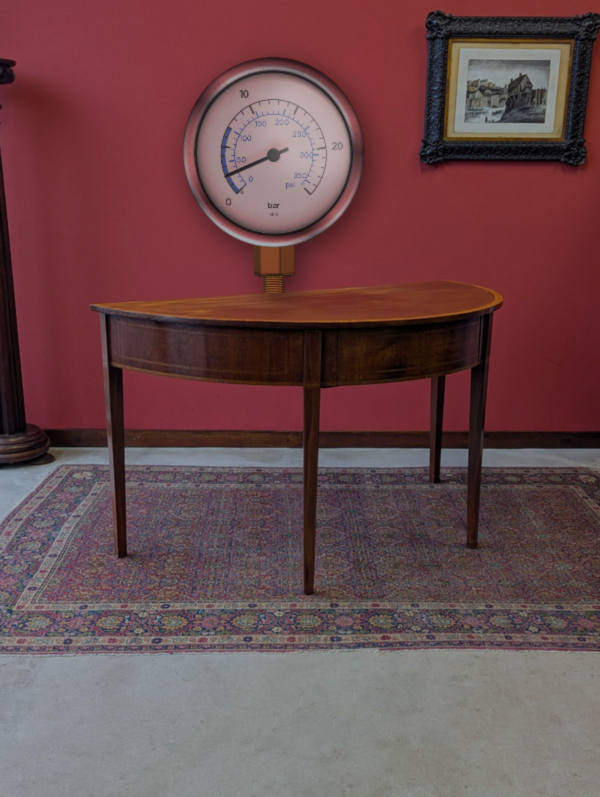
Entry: 2; bar
